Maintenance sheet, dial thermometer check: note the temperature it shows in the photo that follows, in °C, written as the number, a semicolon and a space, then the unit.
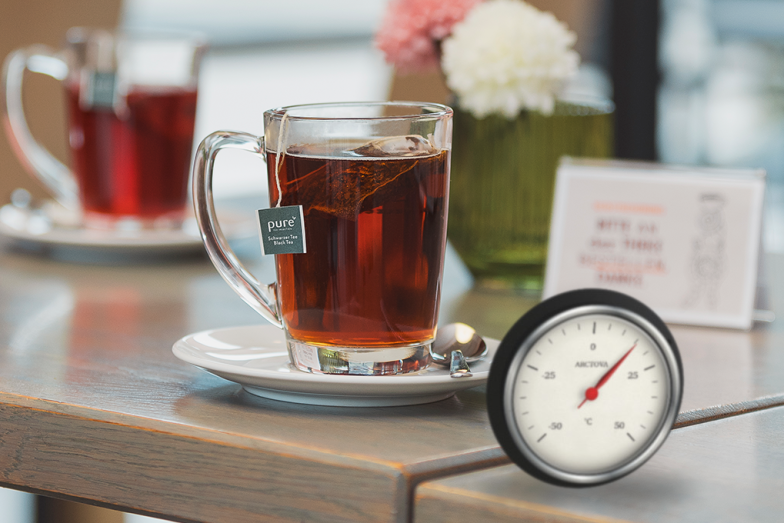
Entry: 15; °C
